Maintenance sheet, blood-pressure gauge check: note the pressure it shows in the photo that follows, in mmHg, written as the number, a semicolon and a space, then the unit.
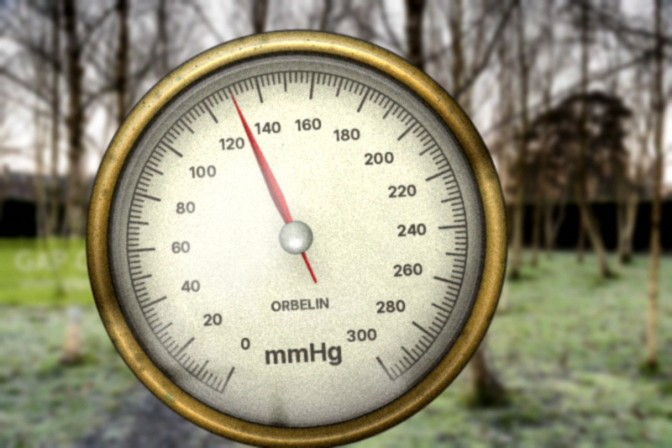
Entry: 130; mmHg
